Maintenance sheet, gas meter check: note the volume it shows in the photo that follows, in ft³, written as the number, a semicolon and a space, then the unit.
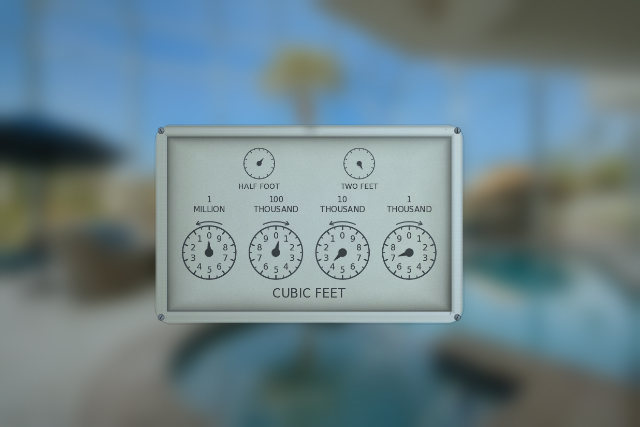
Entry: 3700; ft³
